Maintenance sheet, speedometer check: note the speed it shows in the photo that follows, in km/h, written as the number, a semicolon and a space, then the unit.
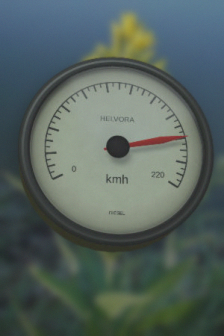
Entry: 180; km/h
